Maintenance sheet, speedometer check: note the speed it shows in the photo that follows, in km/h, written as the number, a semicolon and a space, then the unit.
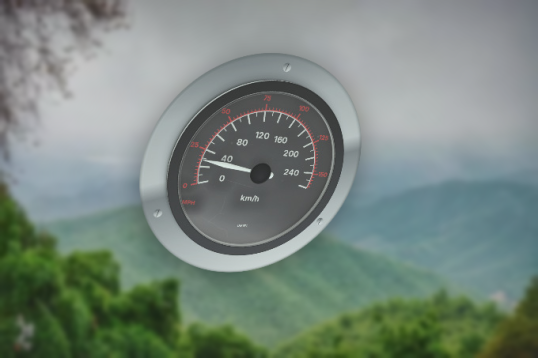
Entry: 30; km/h
